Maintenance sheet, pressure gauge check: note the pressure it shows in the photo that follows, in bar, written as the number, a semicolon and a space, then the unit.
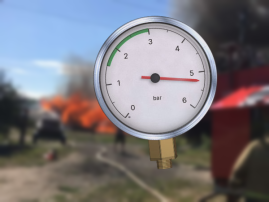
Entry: 5.25; bar
